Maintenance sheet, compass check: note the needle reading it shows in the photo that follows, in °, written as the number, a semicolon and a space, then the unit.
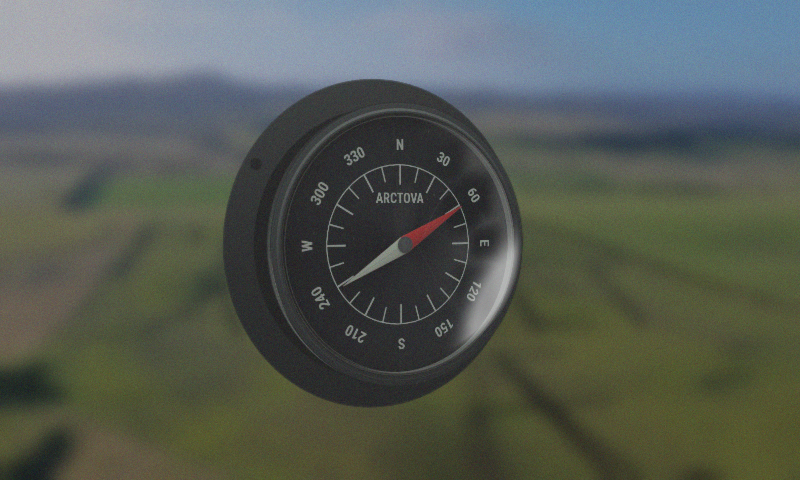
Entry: 60; °
